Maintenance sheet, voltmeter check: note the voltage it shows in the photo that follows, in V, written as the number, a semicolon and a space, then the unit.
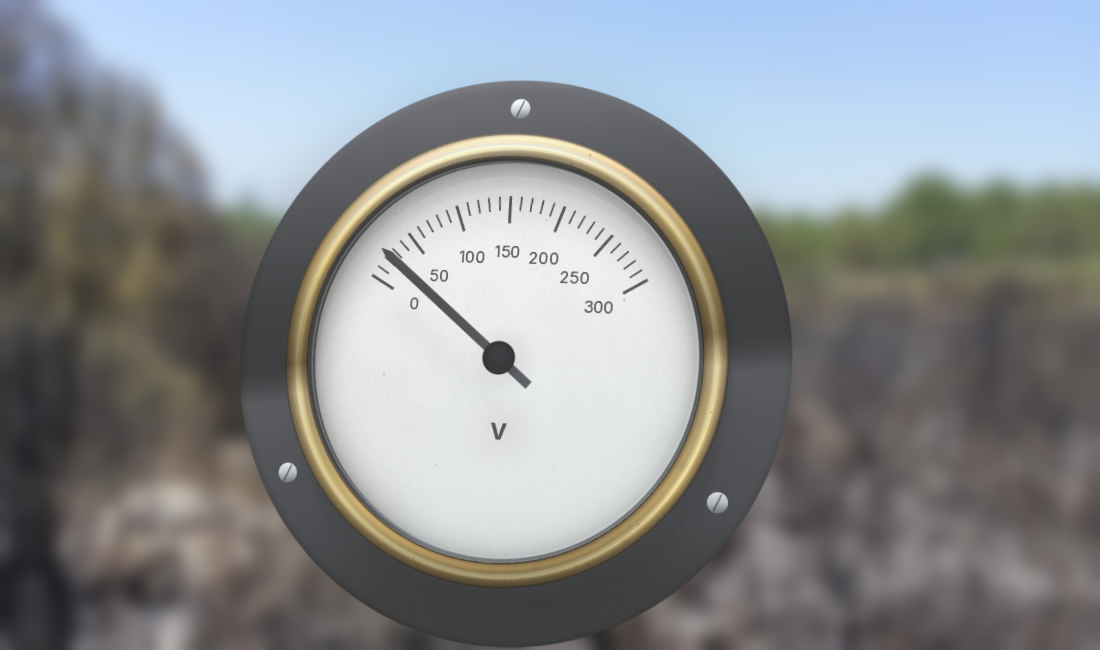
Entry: 25; V
